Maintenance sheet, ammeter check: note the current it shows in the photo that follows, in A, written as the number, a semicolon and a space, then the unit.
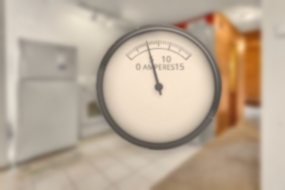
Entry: 5; A
